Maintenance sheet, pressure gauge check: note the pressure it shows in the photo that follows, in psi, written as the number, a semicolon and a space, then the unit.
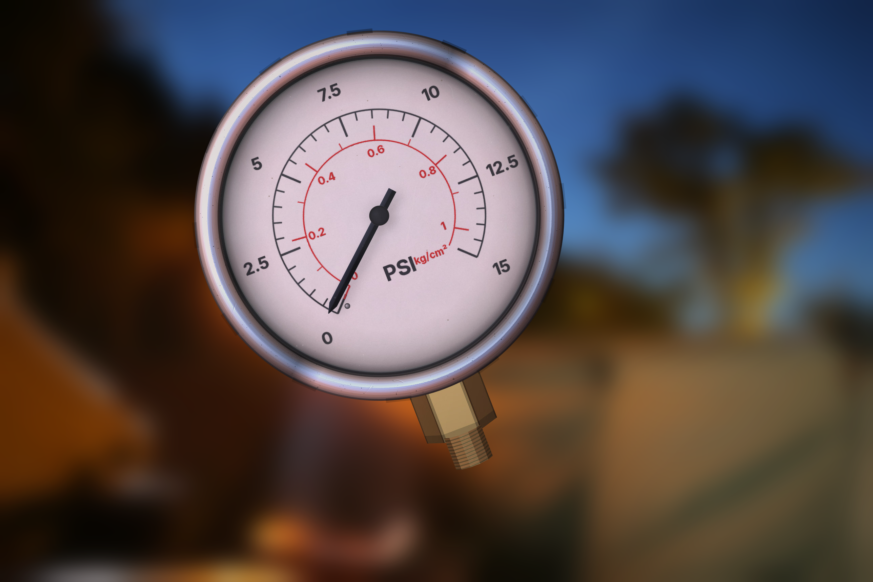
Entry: 0.25; psi
